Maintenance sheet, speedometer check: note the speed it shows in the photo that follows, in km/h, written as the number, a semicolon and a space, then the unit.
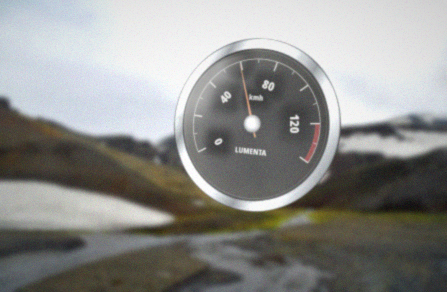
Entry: 60; km/h
